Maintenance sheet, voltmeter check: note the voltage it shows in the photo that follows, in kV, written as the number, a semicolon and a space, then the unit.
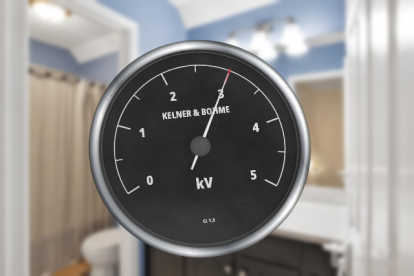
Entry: 3; kV
